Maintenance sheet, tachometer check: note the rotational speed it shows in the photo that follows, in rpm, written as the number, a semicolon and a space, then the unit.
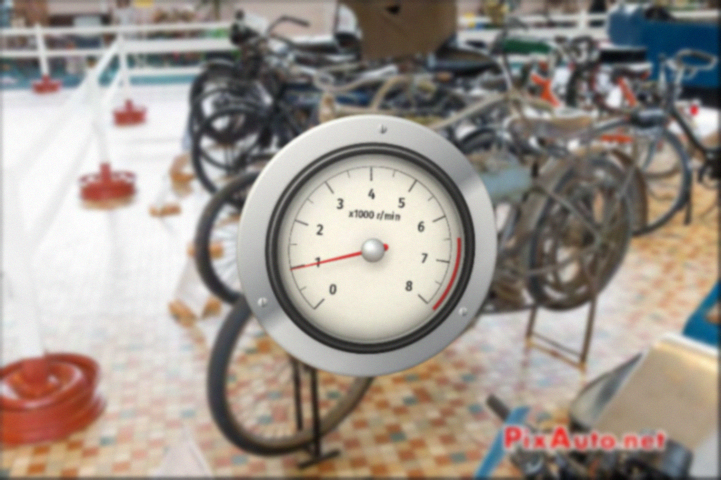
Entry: 1000; rpm
